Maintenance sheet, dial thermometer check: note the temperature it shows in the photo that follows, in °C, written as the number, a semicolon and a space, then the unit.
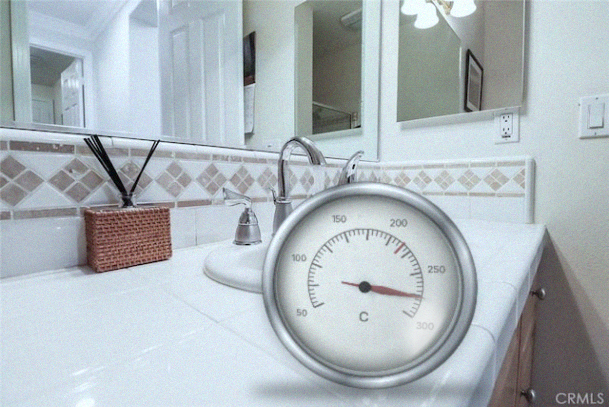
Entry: 275; °C
